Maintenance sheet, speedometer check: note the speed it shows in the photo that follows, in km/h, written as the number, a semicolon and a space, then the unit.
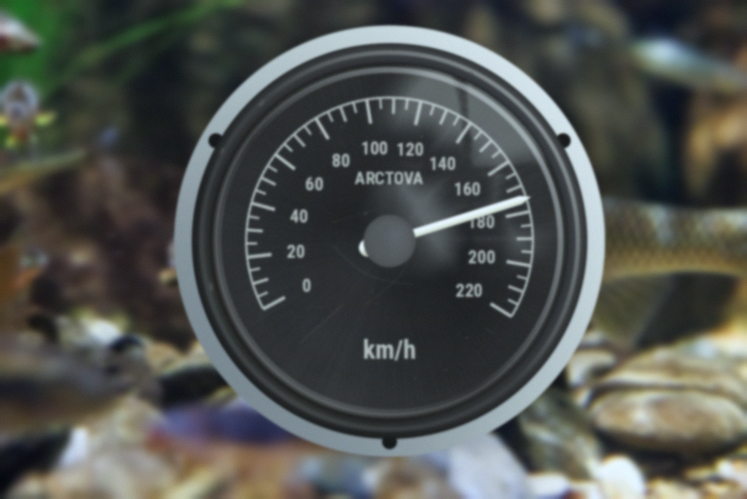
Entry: 175; km/h
